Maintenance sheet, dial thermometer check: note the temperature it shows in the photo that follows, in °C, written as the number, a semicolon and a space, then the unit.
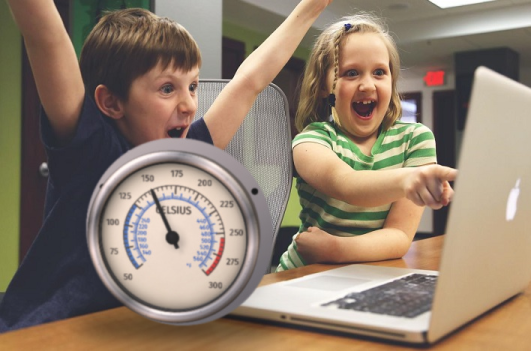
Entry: 150; °C
